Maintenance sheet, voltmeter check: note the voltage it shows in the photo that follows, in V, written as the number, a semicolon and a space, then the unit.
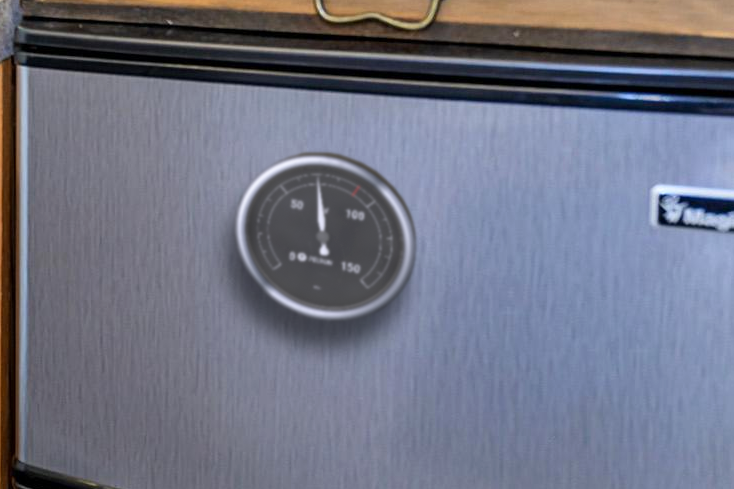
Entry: 70; V
